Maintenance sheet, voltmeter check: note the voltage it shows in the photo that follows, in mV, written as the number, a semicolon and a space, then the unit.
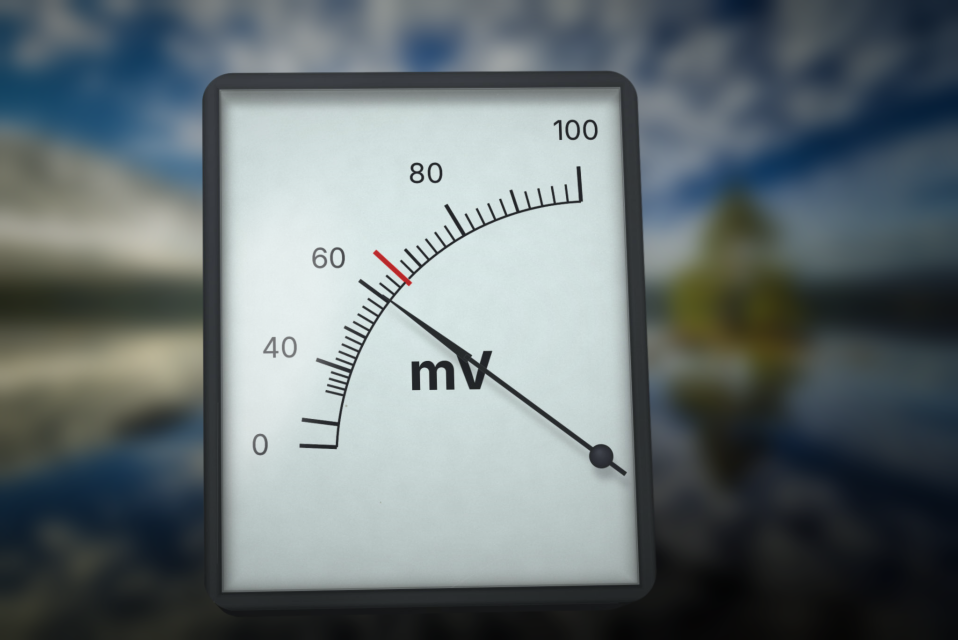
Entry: 60; mV
